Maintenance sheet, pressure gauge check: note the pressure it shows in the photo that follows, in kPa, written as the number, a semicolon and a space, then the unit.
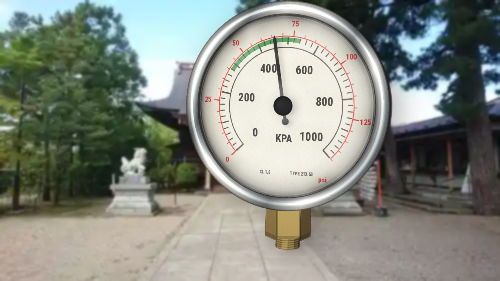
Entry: 460; kPa
